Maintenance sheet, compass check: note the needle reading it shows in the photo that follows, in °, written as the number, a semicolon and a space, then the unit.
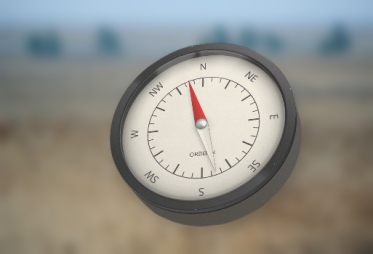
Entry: 345; °
